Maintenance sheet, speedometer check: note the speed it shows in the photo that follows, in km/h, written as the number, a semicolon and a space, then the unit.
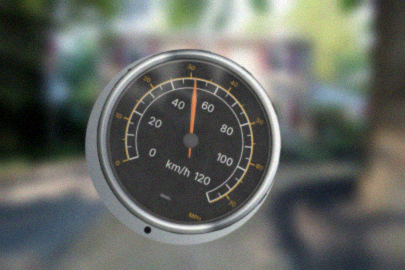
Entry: 50; km/h
